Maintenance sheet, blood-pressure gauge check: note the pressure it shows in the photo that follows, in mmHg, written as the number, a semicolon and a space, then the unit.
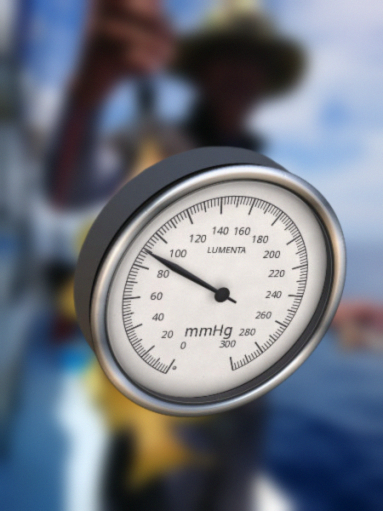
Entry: 90; mmHg
